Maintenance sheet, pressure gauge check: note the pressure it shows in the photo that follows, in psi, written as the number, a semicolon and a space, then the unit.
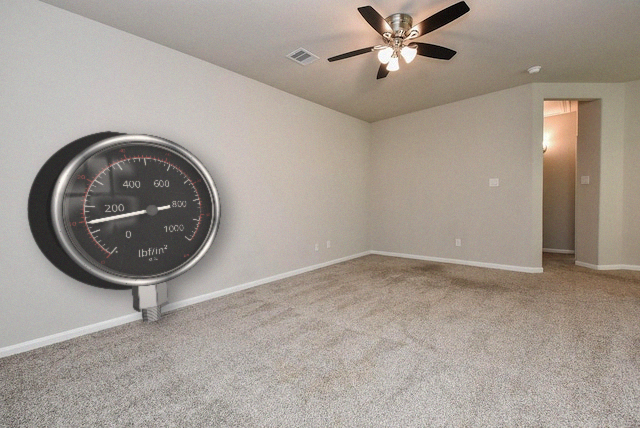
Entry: 140; psi
